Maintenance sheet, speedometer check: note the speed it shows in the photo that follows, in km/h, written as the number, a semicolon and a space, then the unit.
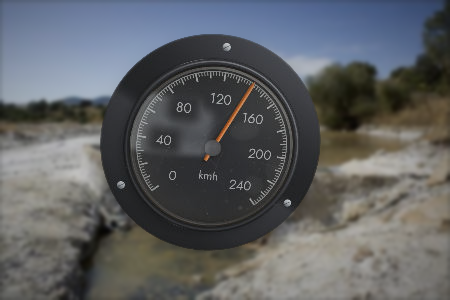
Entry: 140; km/h
